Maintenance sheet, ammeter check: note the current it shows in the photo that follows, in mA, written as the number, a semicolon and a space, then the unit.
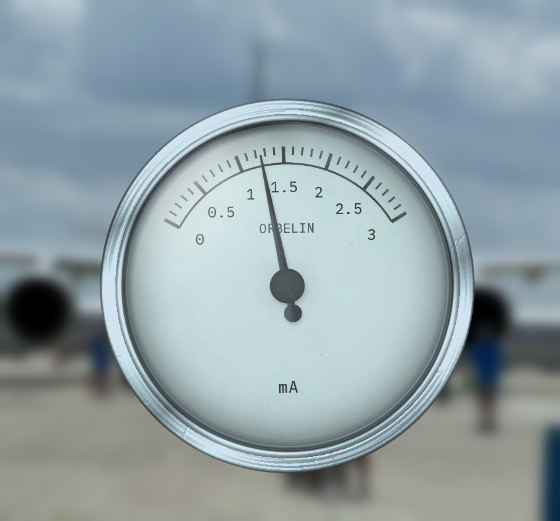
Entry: 1.25; mA
